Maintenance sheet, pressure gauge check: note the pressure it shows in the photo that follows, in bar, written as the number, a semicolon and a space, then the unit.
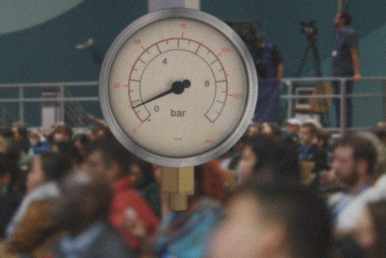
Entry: 0.75; bar
